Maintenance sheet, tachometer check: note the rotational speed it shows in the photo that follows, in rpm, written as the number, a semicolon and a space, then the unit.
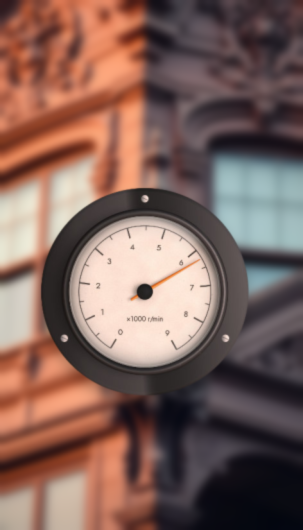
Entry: 6250; rpm
